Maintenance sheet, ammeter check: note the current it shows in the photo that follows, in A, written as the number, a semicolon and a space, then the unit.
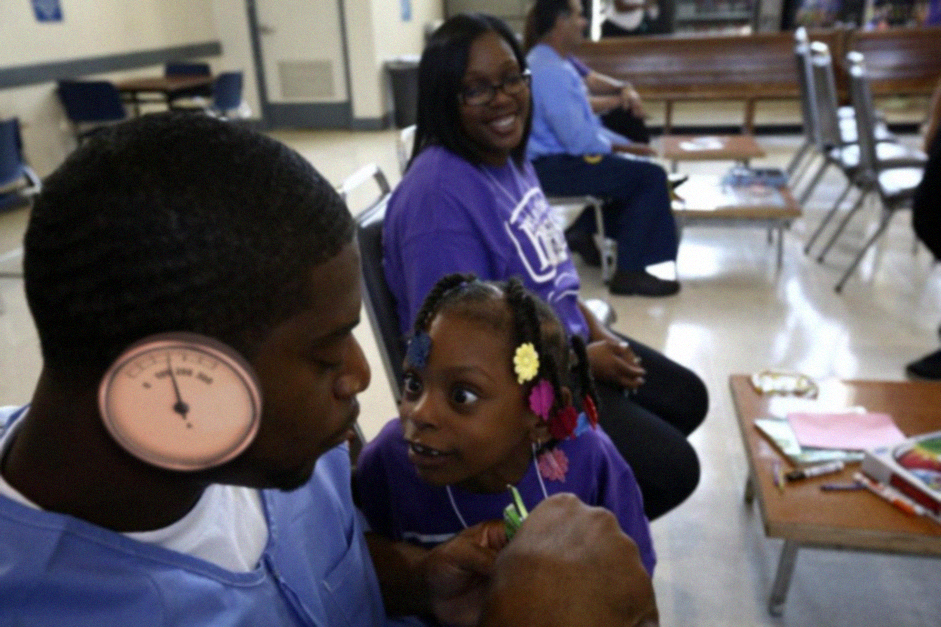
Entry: 150; A
